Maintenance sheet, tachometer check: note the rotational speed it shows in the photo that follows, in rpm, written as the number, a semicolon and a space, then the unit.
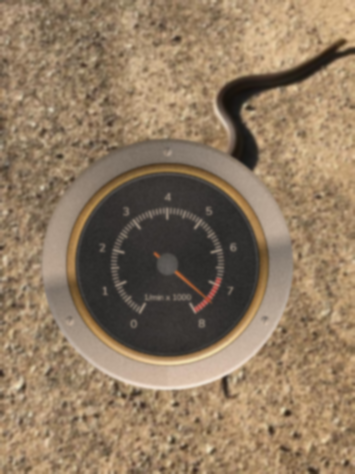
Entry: 7500; rpm
